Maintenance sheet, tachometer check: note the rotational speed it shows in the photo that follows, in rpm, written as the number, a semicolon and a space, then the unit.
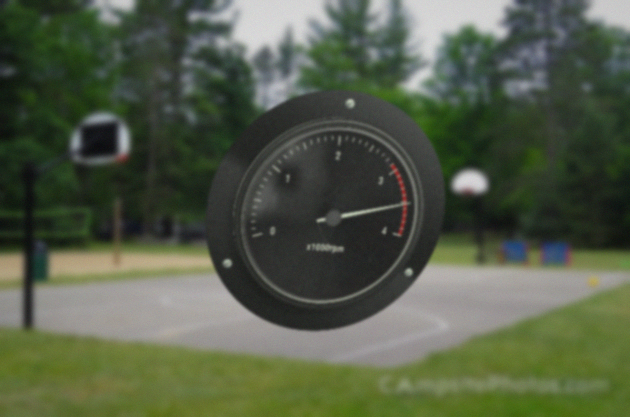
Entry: 3500; rpm
